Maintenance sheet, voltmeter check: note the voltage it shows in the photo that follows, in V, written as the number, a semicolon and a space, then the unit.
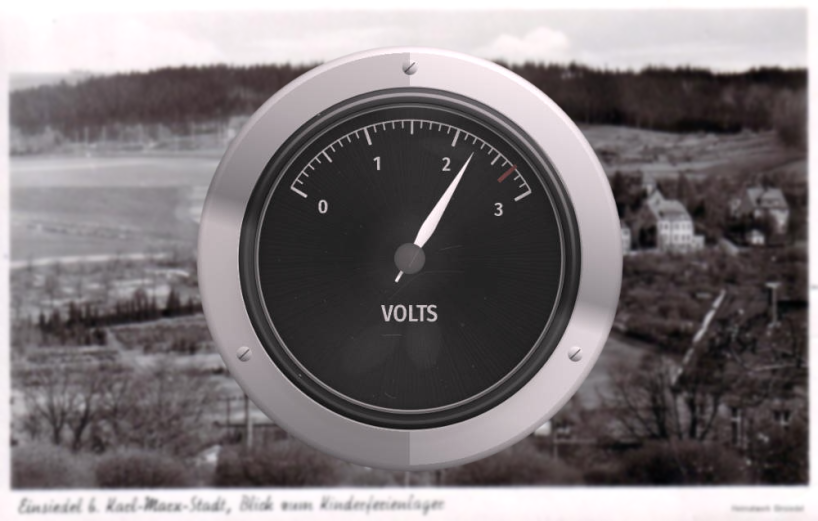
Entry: 2.25; V
